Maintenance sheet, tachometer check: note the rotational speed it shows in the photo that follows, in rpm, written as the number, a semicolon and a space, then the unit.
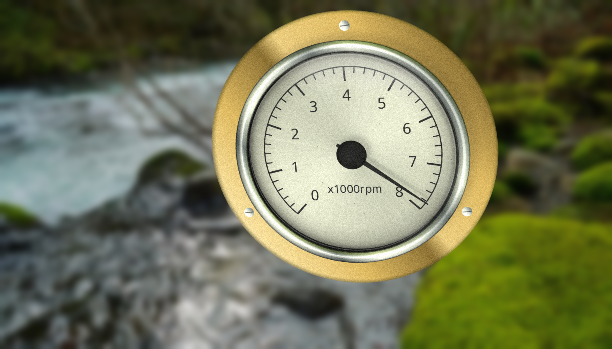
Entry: 7800; rpm
